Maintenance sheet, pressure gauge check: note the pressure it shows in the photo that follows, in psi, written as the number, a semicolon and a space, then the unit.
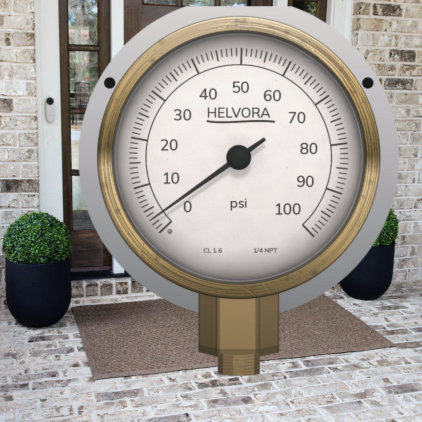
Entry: 3; psi
